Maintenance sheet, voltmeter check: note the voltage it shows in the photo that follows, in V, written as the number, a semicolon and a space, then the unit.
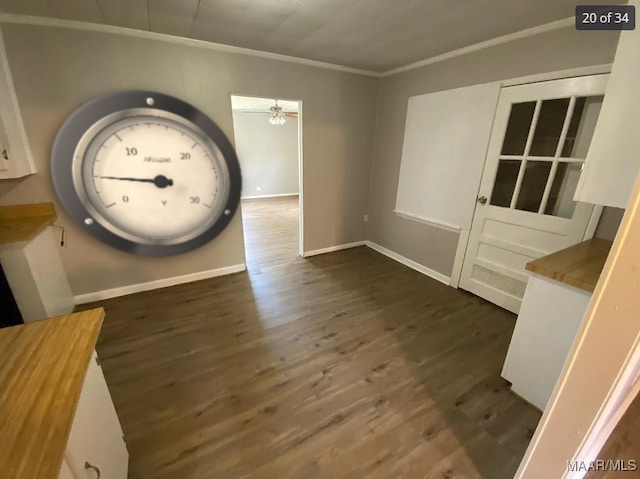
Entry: 4; V
